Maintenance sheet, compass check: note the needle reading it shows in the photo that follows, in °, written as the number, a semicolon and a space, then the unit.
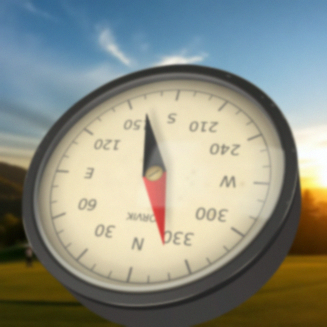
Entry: 340; °
